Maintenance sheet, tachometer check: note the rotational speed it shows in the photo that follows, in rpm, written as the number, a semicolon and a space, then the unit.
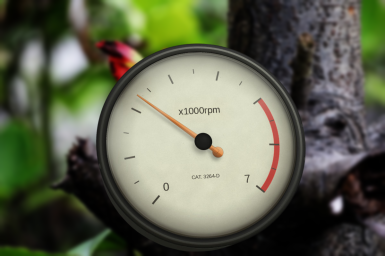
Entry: 2250; rpm
